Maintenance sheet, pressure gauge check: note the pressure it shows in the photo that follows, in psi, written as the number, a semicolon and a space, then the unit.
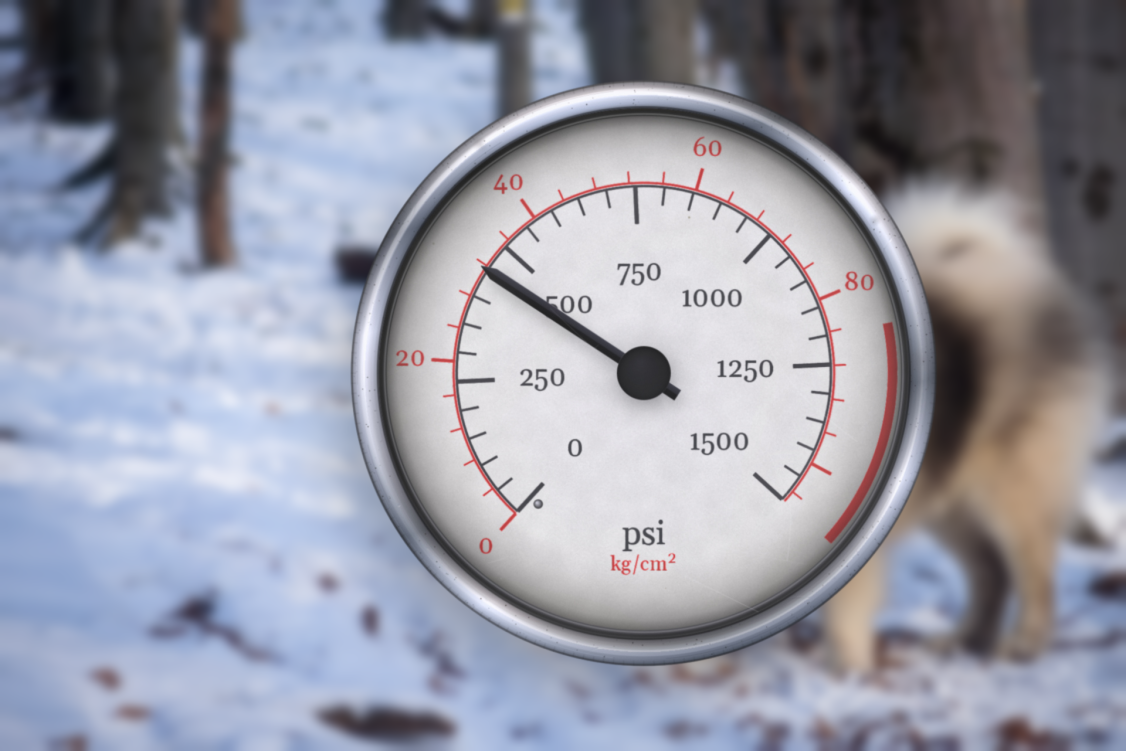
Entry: 450; psi
